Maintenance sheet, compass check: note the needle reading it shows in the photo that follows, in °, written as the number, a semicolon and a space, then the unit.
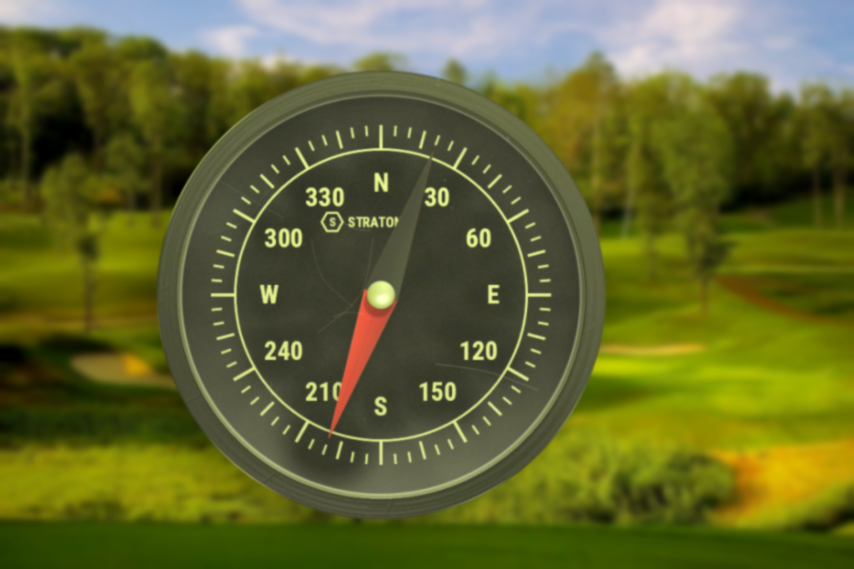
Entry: 200; °
